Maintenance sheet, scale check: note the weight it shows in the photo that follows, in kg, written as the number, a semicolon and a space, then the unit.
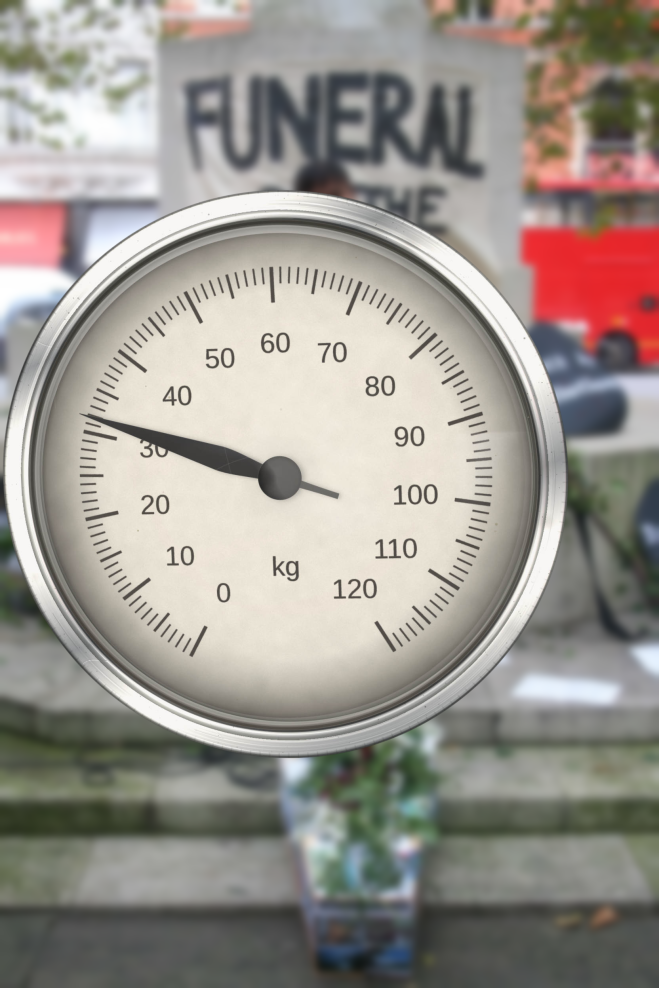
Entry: 32; kg
